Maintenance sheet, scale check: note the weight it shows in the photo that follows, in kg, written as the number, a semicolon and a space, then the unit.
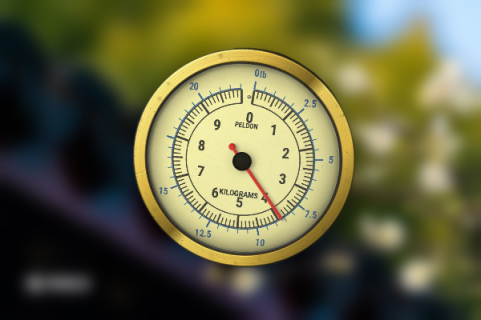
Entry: 3.9; kg
